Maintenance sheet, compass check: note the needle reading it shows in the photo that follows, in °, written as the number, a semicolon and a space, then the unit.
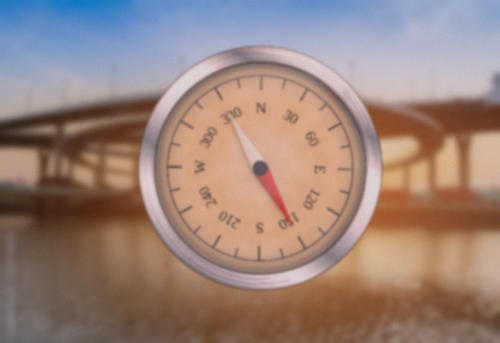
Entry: 150; °
